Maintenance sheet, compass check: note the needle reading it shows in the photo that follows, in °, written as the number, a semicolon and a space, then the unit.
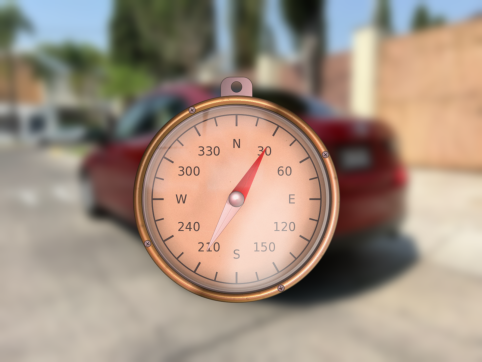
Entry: 30; °
